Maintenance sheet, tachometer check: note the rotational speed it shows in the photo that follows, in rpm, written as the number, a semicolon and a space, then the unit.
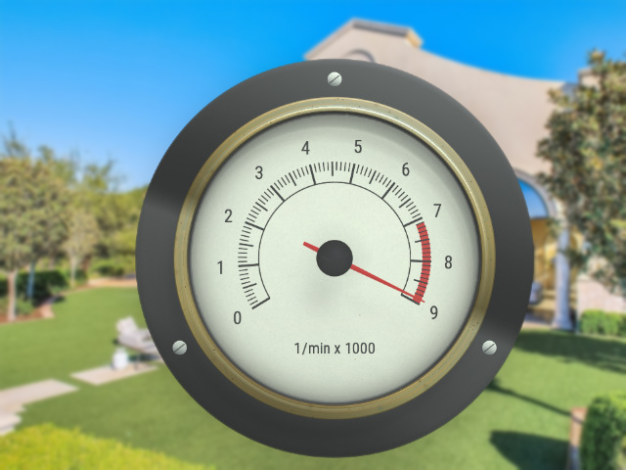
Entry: 8900; rpm
